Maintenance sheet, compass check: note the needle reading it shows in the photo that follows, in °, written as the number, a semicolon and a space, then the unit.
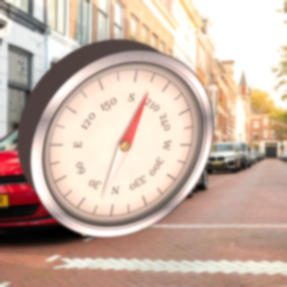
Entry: 195; °
